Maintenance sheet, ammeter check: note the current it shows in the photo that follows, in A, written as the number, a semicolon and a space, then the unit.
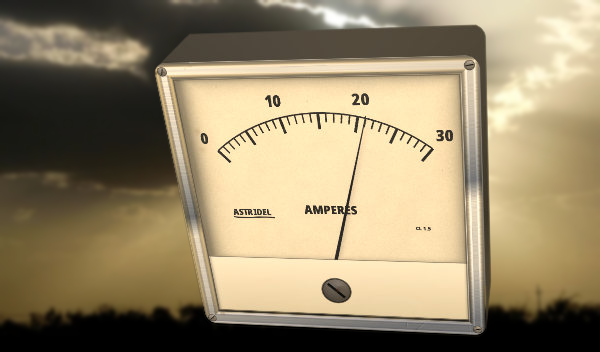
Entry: 21; A
